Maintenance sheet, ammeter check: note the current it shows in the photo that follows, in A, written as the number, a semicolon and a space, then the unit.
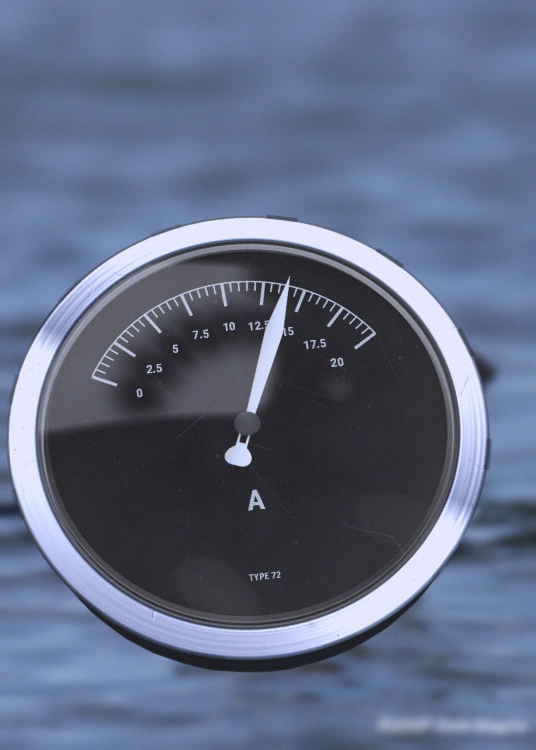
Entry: 14; A
